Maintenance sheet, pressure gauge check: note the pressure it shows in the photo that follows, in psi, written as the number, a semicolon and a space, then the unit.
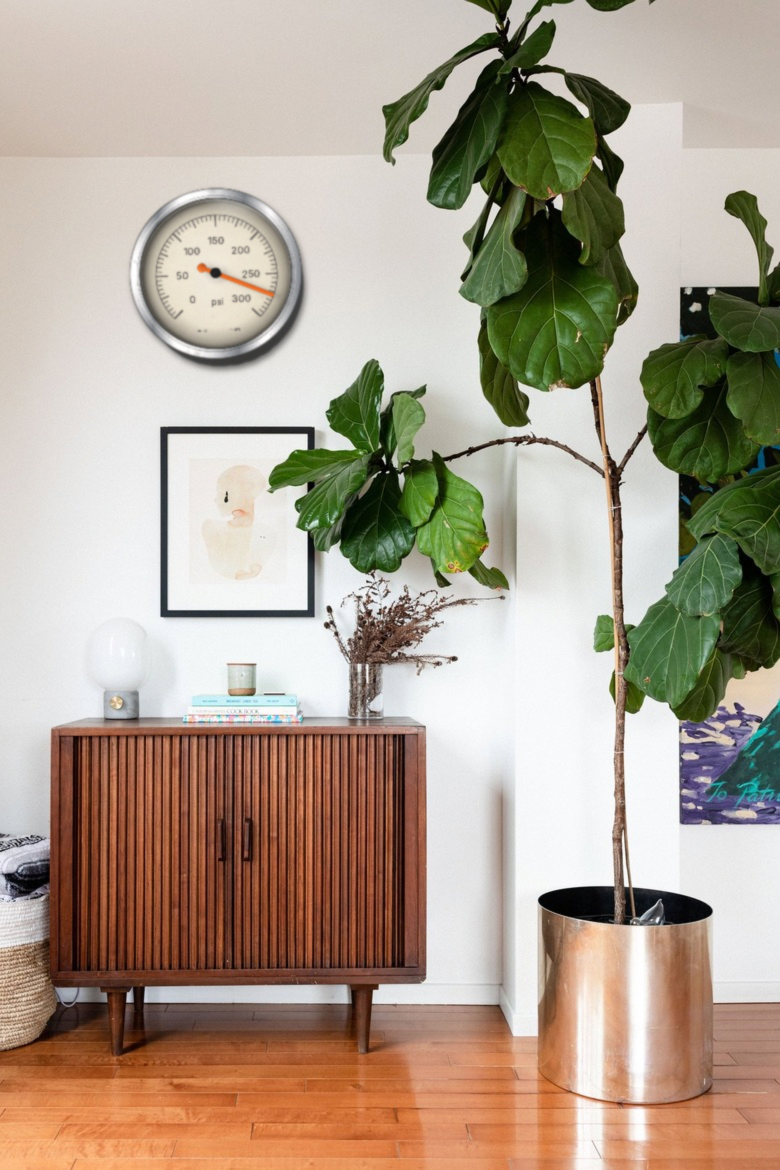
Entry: 275; psi
